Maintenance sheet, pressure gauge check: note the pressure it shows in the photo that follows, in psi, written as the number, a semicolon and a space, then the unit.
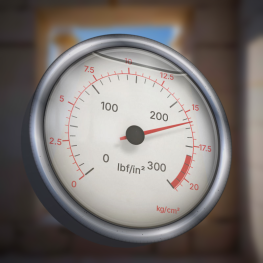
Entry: 225; psi
